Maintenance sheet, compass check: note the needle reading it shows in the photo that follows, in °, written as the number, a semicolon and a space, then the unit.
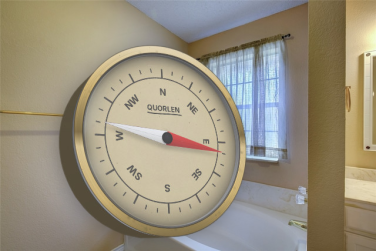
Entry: 100; °
